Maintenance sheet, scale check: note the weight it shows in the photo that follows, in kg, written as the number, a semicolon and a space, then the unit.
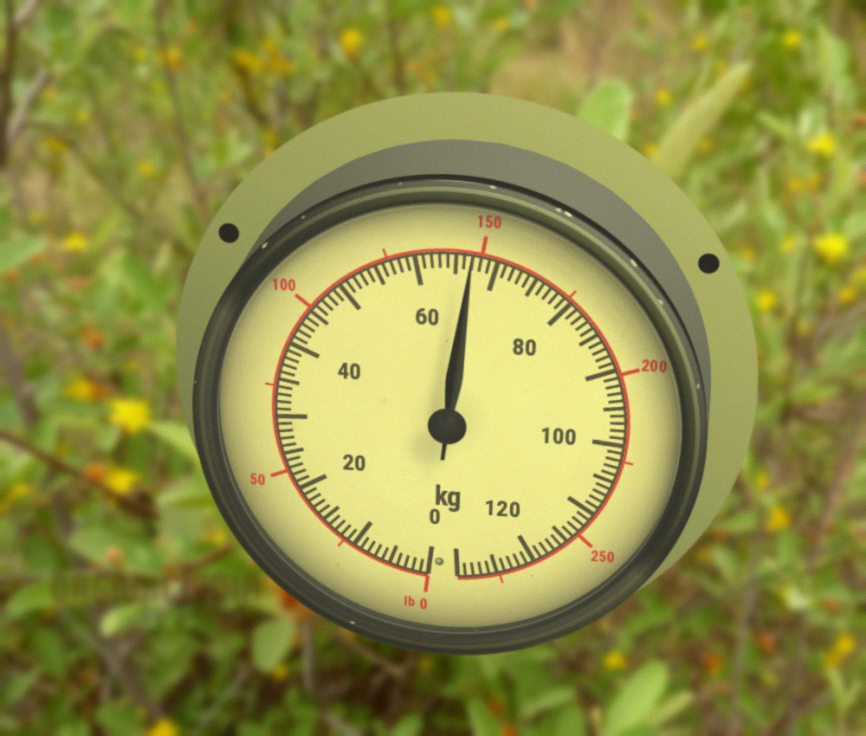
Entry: 67; kg
